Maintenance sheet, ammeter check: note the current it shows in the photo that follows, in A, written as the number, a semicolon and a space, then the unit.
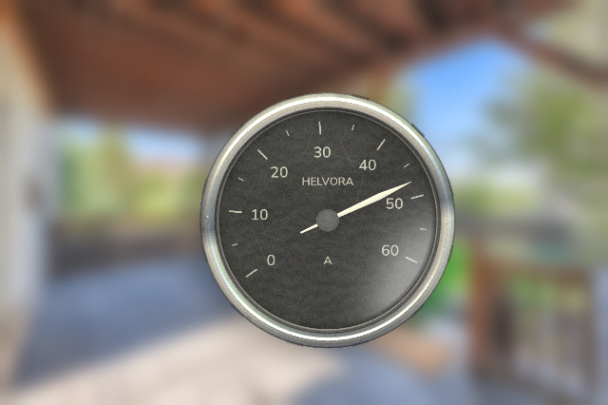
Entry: 47.5; A
